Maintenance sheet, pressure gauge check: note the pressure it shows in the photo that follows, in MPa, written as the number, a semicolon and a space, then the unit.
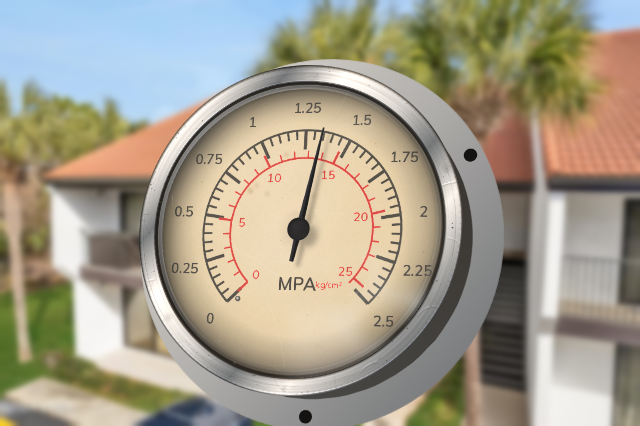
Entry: 1.35; MPa
